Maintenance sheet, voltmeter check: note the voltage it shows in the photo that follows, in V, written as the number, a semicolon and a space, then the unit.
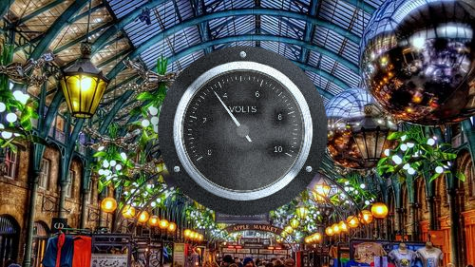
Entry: 3.6; V
